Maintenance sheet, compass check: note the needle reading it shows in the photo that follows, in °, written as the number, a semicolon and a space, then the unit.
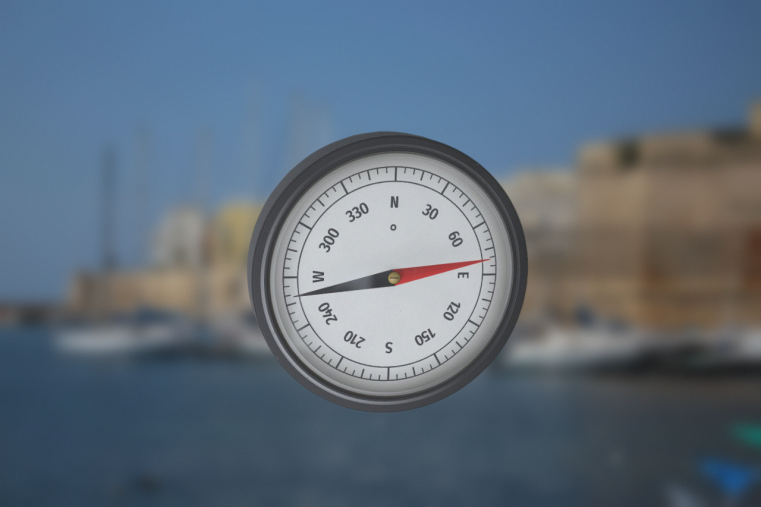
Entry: 80; °
